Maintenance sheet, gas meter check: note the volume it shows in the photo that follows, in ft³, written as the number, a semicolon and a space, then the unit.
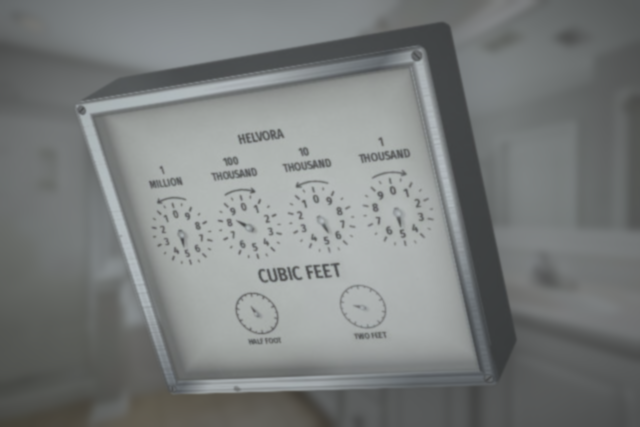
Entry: 485500; ft³
